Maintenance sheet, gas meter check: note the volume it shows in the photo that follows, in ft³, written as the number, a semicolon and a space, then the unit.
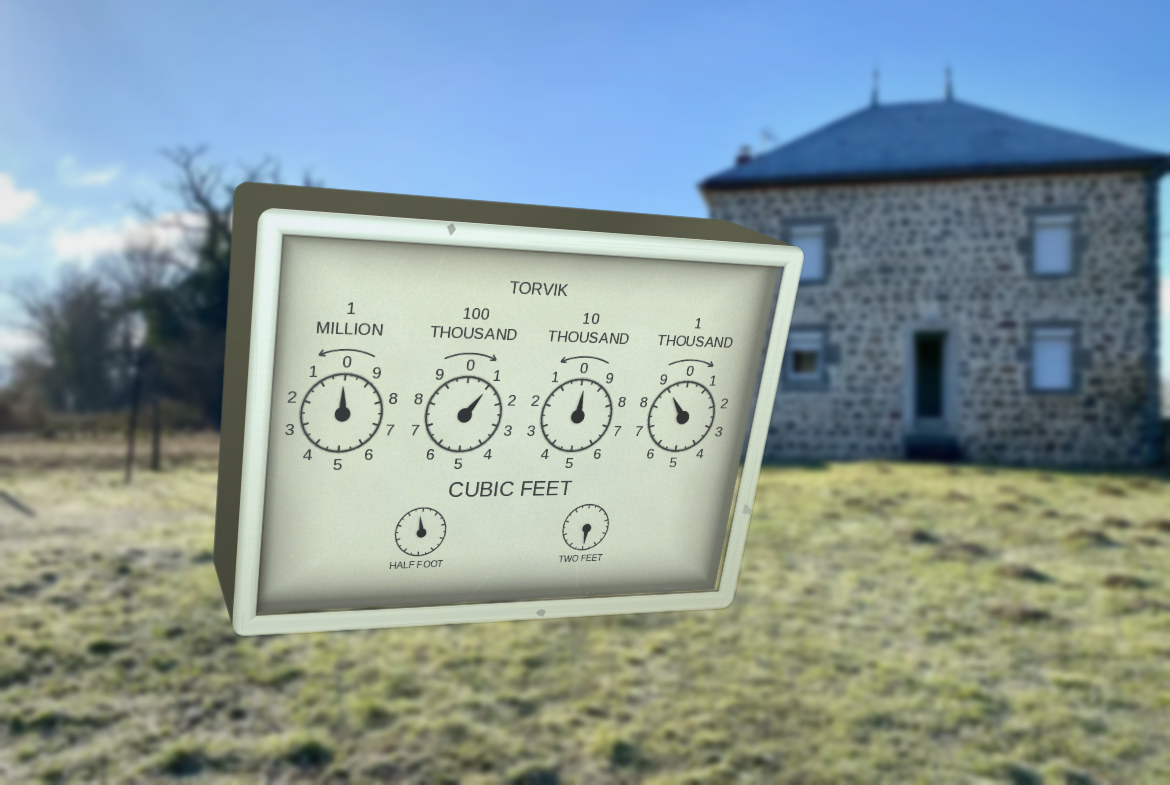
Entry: 9900; ft³
